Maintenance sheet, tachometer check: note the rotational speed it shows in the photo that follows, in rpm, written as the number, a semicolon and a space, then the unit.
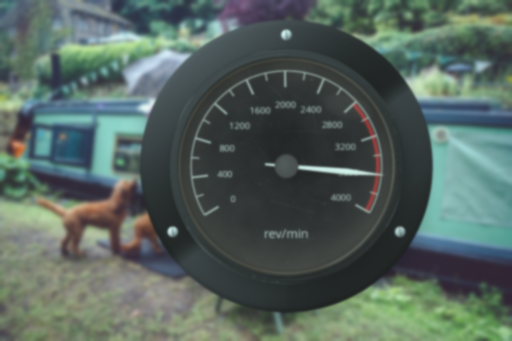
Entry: 3600; rpm
